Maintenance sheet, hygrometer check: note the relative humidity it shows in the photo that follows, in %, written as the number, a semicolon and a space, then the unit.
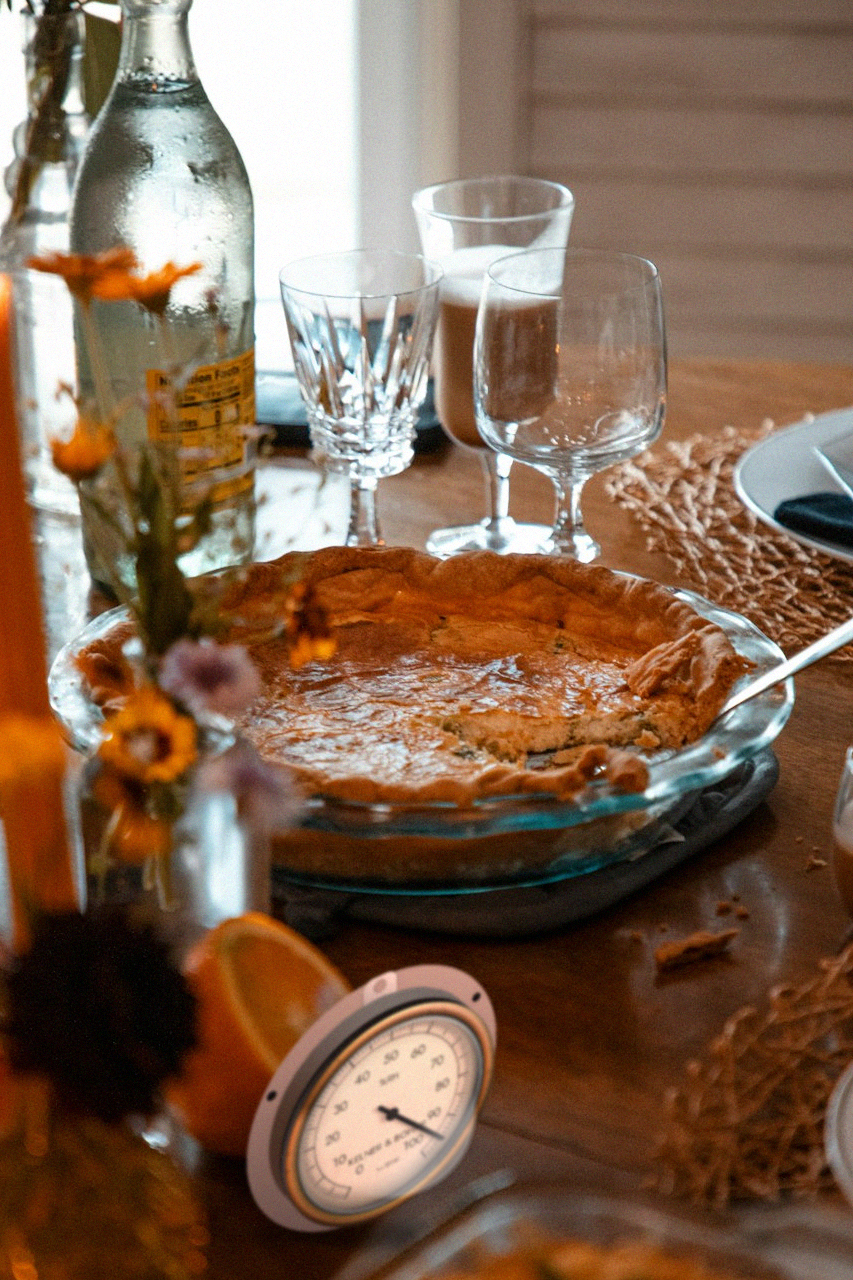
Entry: 95; %
